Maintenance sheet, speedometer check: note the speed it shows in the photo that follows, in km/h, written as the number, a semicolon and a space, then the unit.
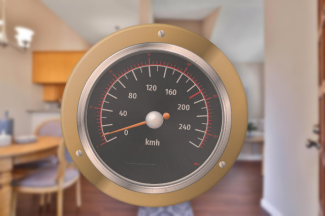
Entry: 10; km/h
